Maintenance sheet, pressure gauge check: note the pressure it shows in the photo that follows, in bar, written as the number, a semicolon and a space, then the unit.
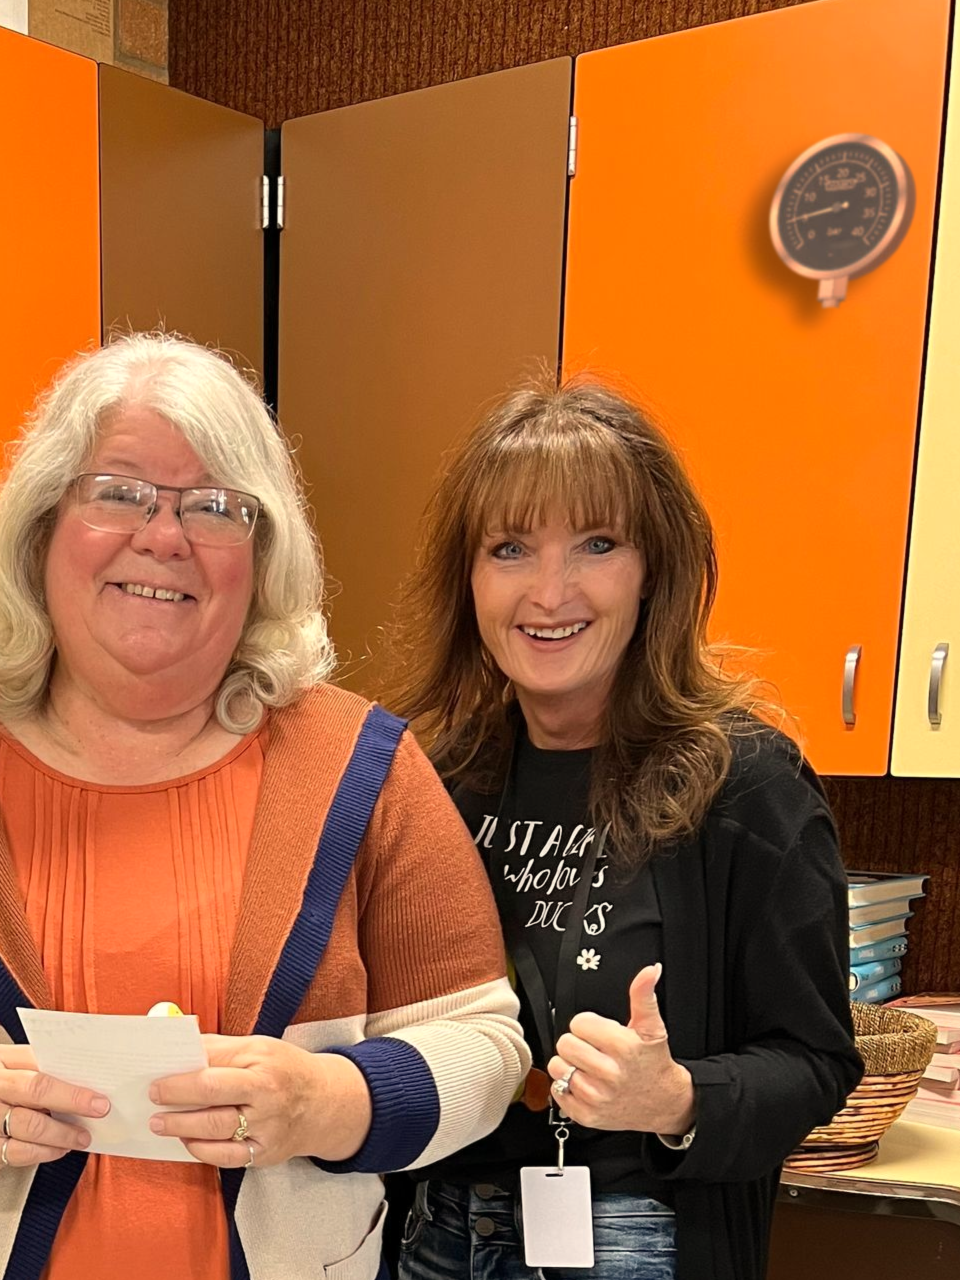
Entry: 5; bar
